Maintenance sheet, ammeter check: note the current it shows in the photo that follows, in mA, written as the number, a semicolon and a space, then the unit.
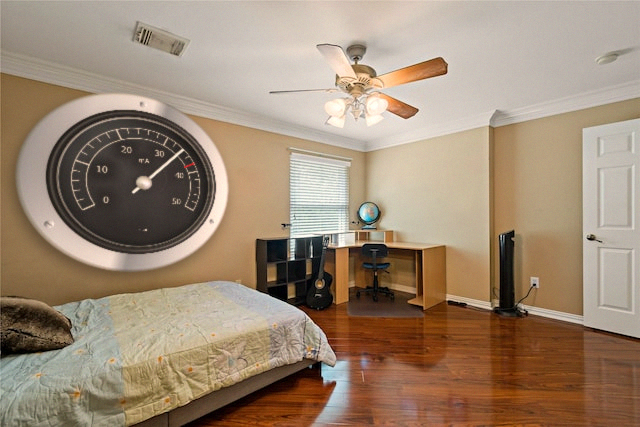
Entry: 34; mA
